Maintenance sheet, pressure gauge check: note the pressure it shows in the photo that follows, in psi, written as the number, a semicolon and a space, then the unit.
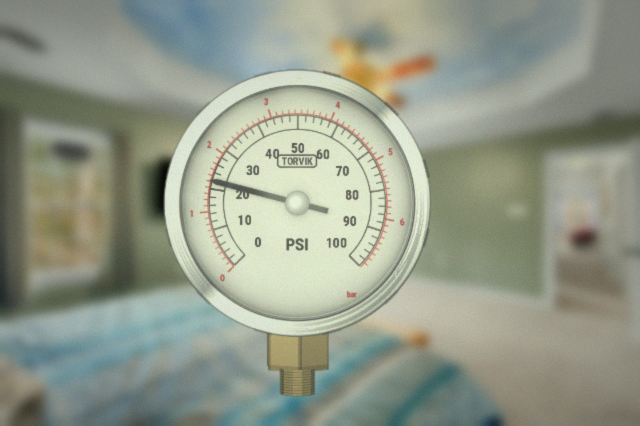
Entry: 22; psi
